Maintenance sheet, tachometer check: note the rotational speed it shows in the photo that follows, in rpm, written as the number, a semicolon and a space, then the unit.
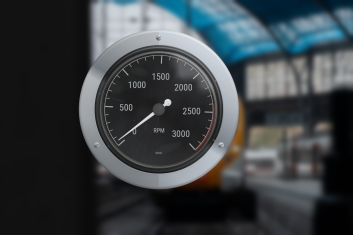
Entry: 50; rpm
